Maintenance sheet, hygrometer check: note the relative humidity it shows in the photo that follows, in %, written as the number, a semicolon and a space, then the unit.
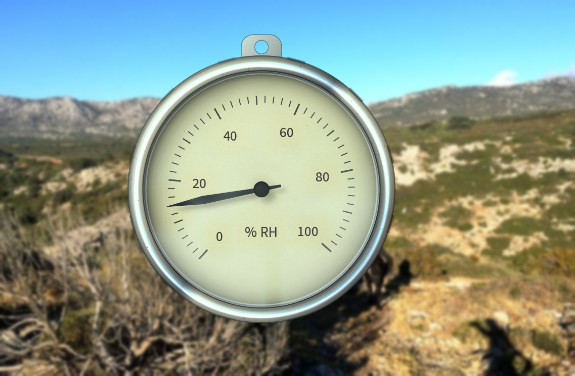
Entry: 14; %
